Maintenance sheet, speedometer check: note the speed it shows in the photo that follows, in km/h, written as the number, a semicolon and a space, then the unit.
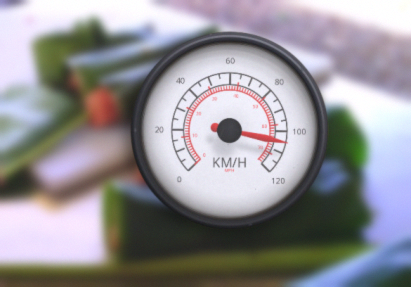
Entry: 105; km/h
